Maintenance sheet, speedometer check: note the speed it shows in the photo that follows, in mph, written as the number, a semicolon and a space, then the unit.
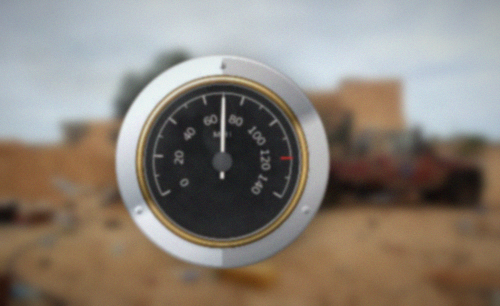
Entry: 70; mph
